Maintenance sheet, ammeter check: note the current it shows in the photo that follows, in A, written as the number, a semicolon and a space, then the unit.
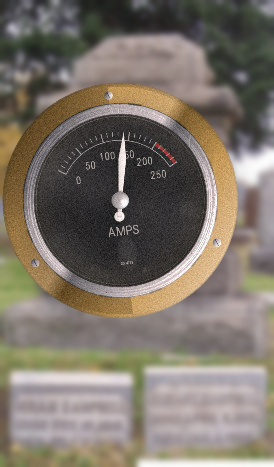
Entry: 140; A
